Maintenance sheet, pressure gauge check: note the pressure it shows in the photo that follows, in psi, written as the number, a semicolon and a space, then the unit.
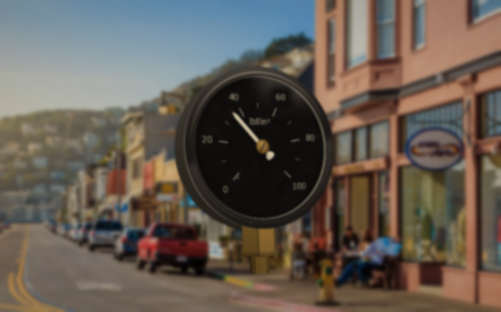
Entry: 35; psi
